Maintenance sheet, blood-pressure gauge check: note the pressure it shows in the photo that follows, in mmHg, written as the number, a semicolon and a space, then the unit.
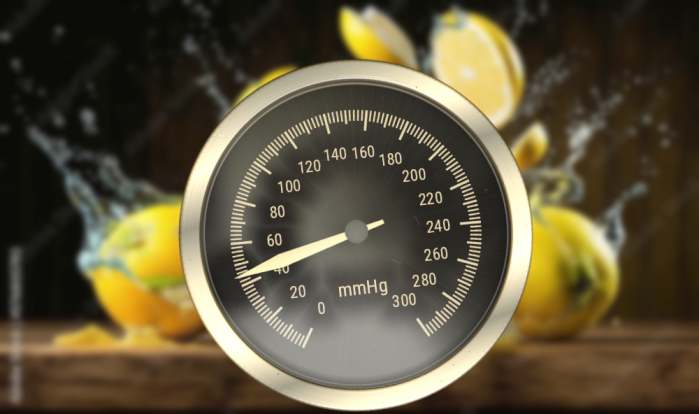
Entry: 44; mmHg
